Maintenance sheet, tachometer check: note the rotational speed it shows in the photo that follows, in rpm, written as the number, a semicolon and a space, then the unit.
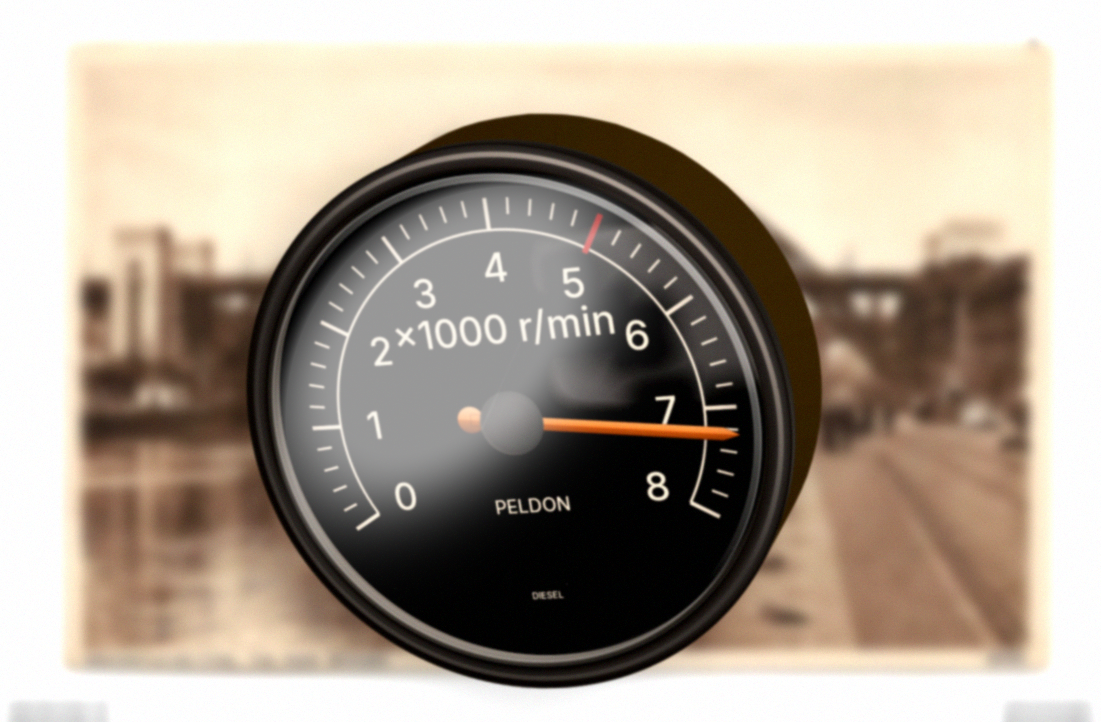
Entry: 7200; rpm
